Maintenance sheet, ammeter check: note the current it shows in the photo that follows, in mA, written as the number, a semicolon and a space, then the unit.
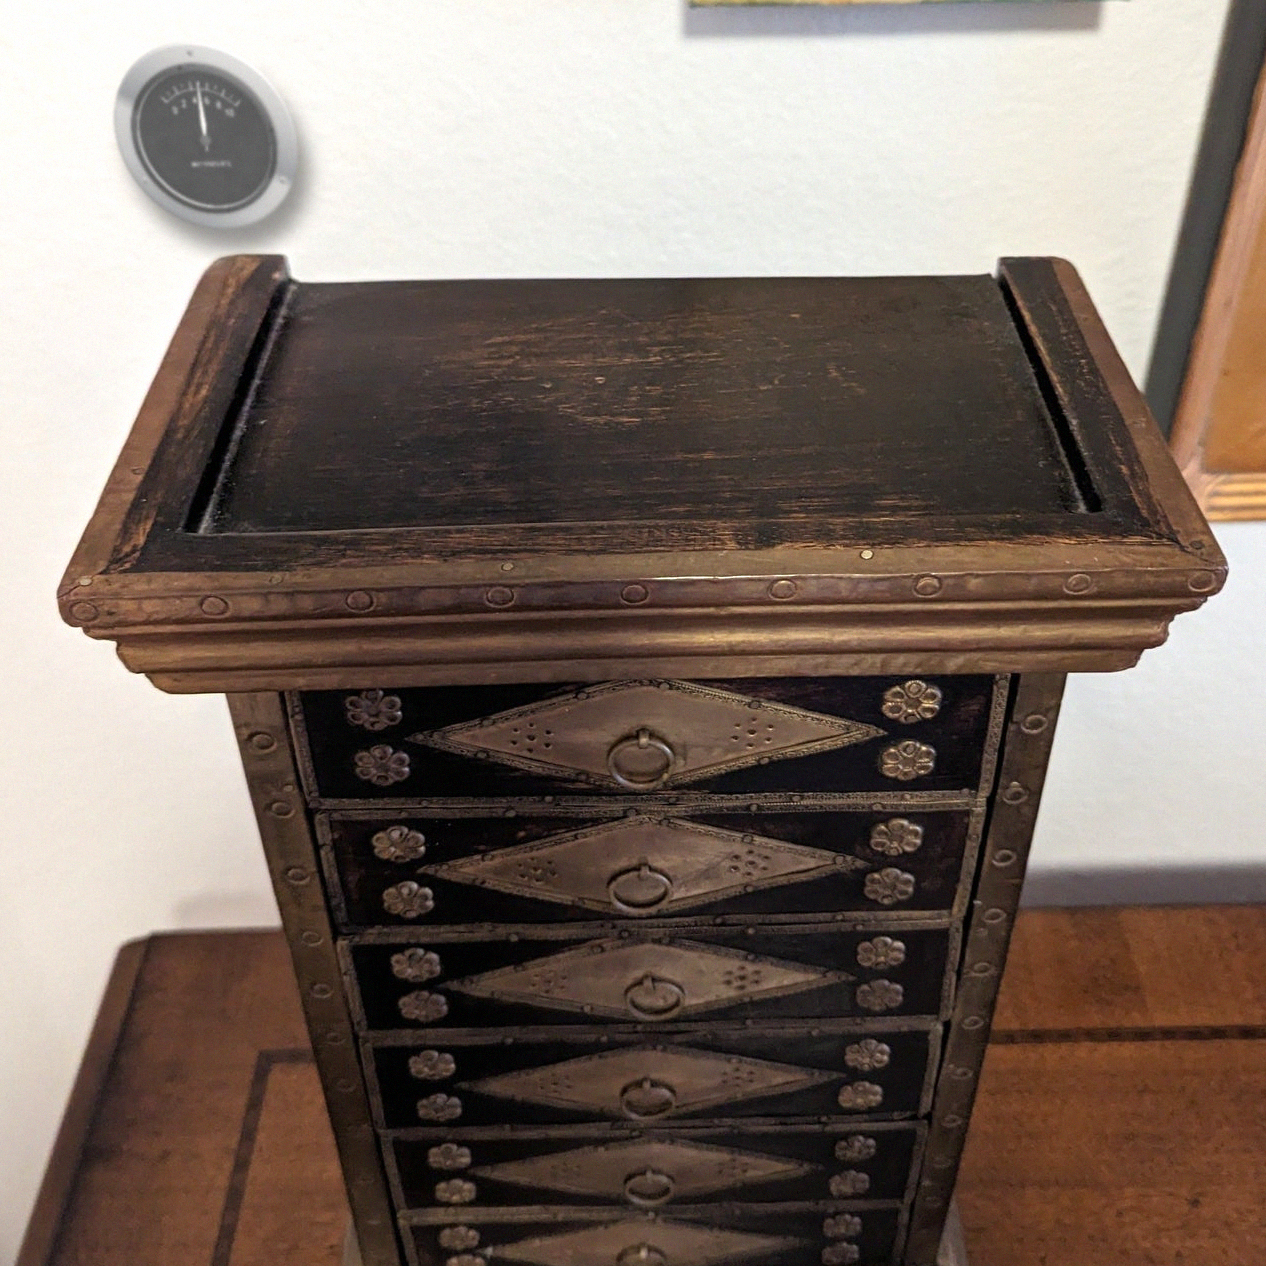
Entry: 5; mA
